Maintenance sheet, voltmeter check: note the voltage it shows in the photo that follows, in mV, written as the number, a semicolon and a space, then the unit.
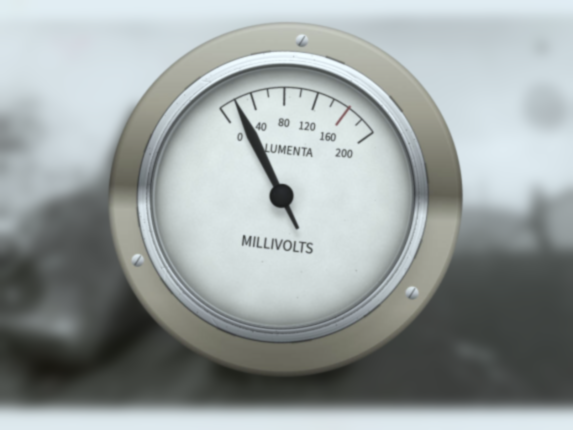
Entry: 20; mV
